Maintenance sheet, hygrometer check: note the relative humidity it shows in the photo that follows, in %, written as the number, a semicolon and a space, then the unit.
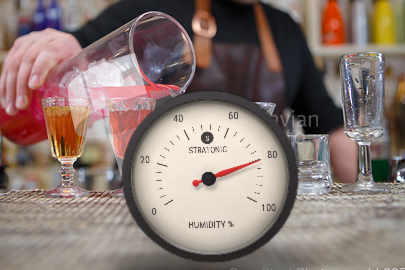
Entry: 80; %
